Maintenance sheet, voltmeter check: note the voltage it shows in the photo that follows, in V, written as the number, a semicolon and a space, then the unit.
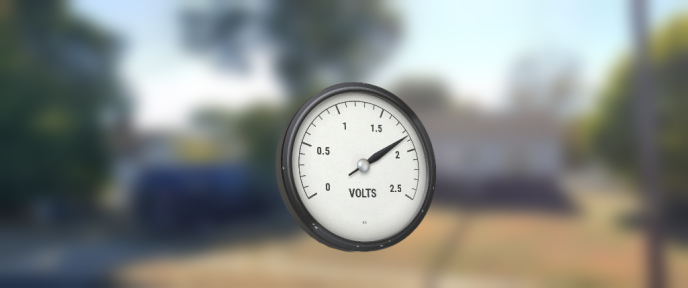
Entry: 1.85; V
